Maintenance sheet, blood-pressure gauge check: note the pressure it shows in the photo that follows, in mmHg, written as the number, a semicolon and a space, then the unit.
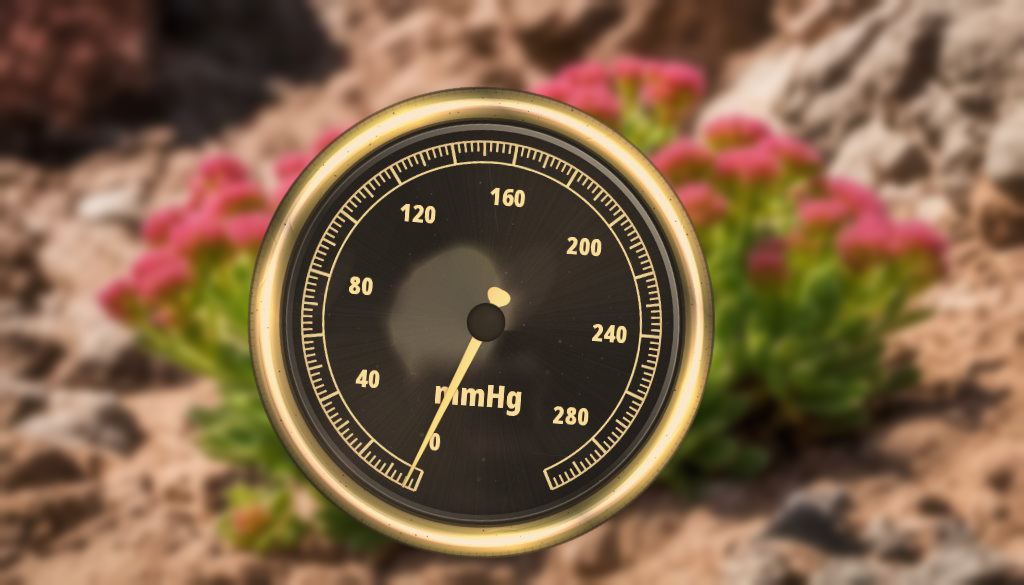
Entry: 4; mmHg
